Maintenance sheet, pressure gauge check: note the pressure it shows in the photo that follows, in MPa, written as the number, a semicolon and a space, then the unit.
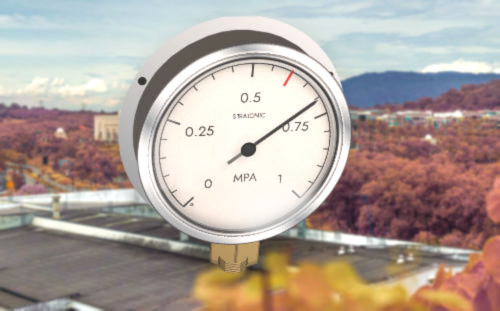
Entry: 0.7; MPa
